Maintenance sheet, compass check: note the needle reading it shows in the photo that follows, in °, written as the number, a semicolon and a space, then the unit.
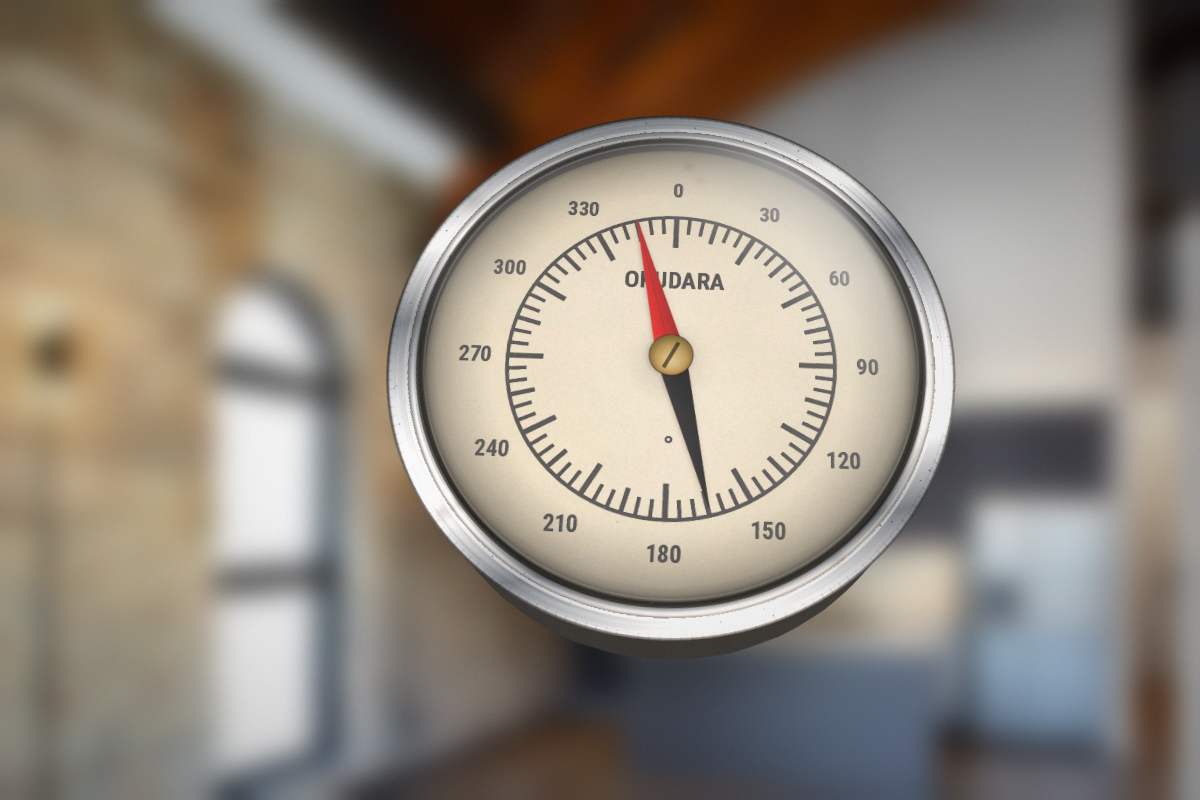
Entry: 345; °
